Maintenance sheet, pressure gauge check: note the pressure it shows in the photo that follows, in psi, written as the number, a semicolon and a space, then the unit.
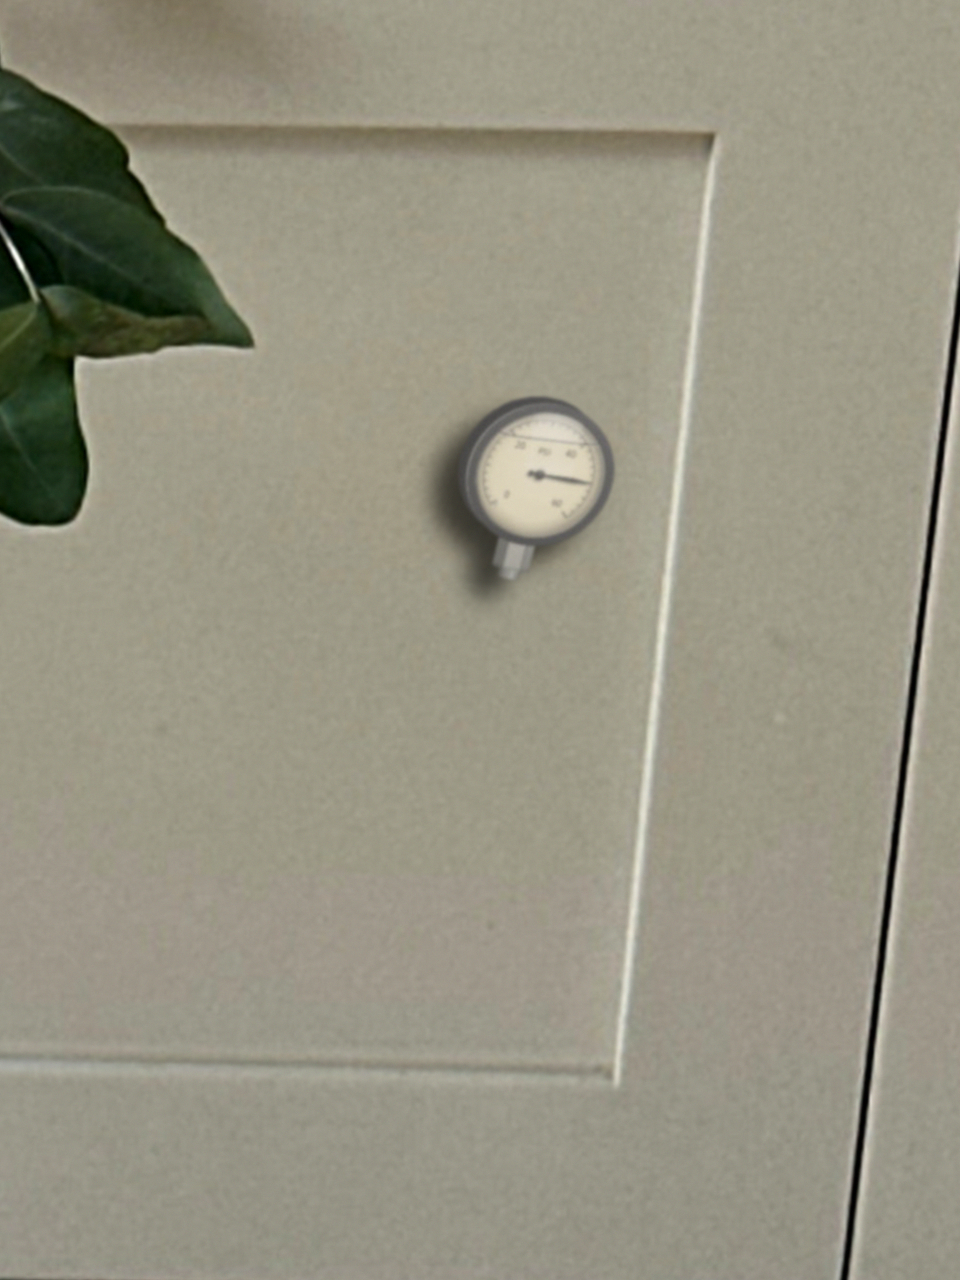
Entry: 50; psi
